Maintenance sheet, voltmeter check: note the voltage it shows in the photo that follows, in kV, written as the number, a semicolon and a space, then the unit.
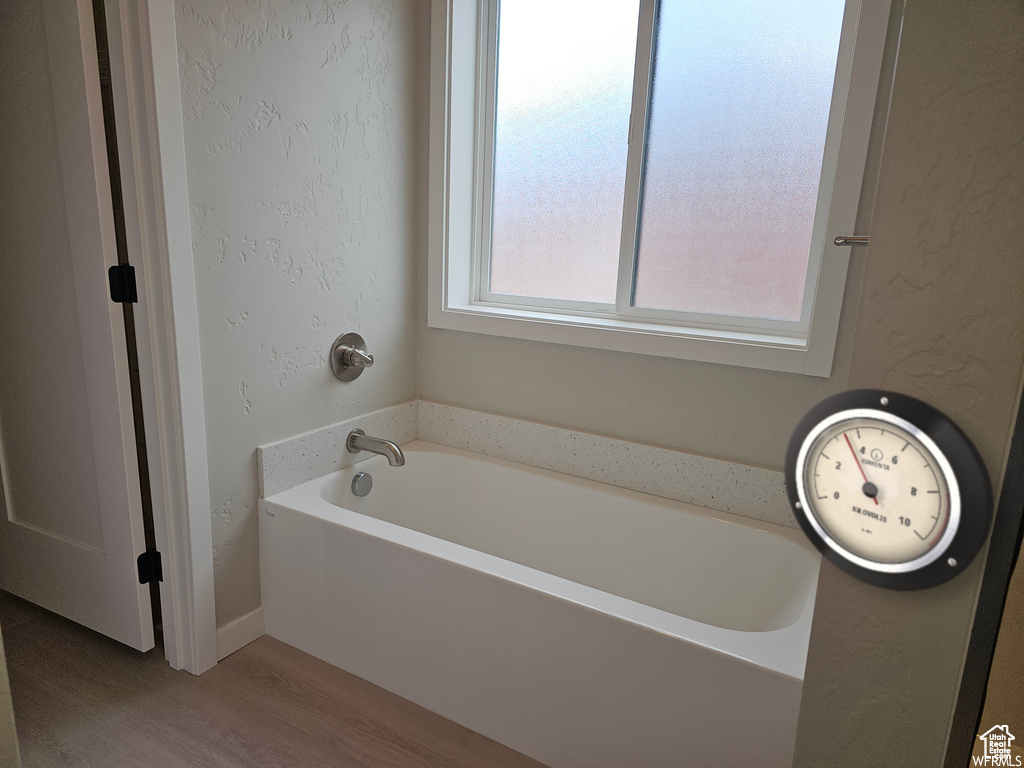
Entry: 3.5; kV
